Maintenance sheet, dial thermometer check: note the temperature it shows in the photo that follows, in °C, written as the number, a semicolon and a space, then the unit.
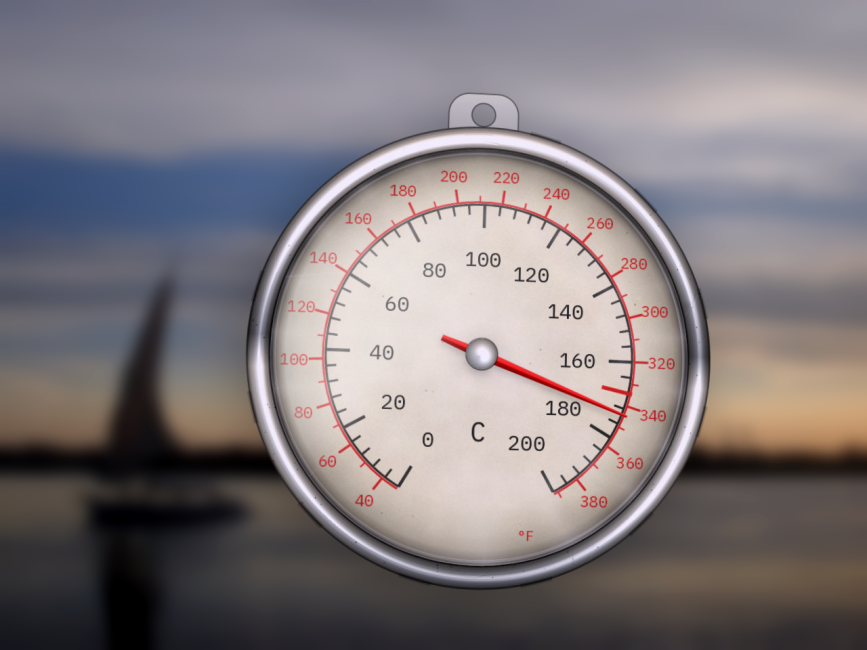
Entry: 174; °C
